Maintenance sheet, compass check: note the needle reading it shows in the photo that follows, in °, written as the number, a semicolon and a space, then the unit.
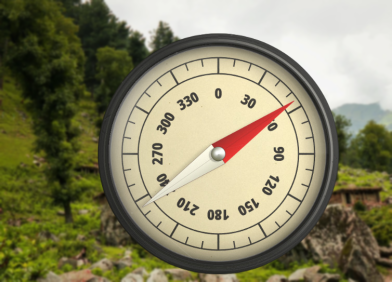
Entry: 55; °
